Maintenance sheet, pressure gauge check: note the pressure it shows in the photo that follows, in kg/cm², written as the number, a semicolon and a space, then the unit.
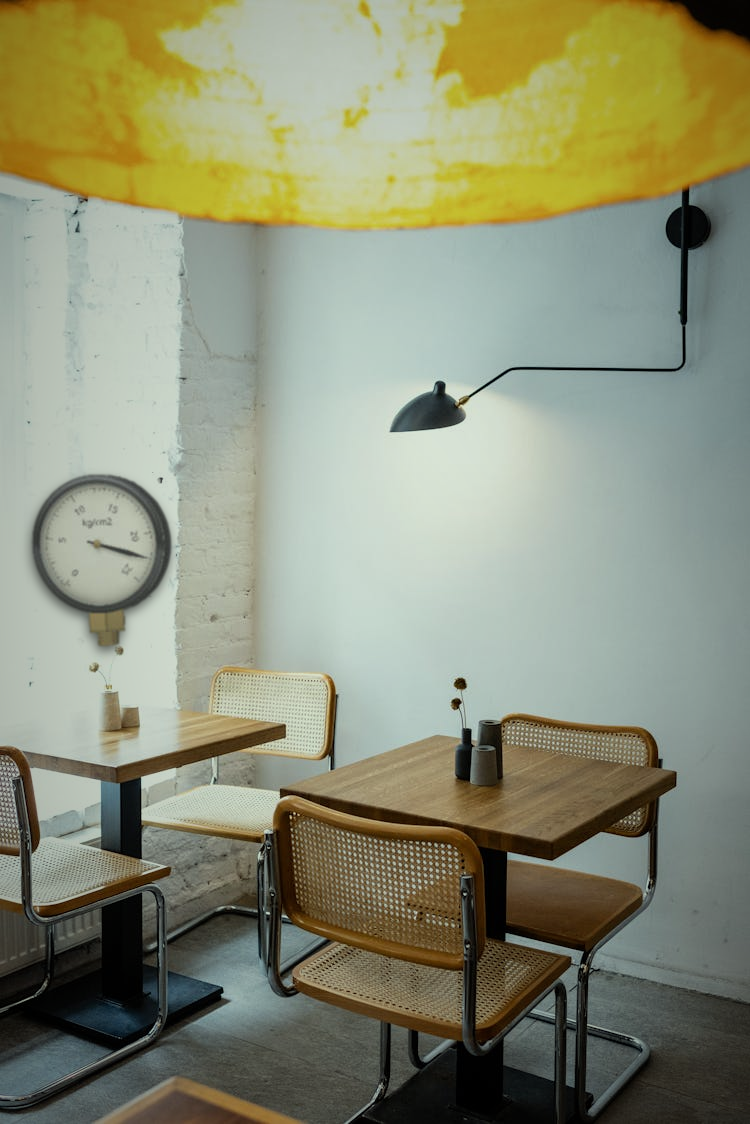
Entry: 22.5; kg/cm²
